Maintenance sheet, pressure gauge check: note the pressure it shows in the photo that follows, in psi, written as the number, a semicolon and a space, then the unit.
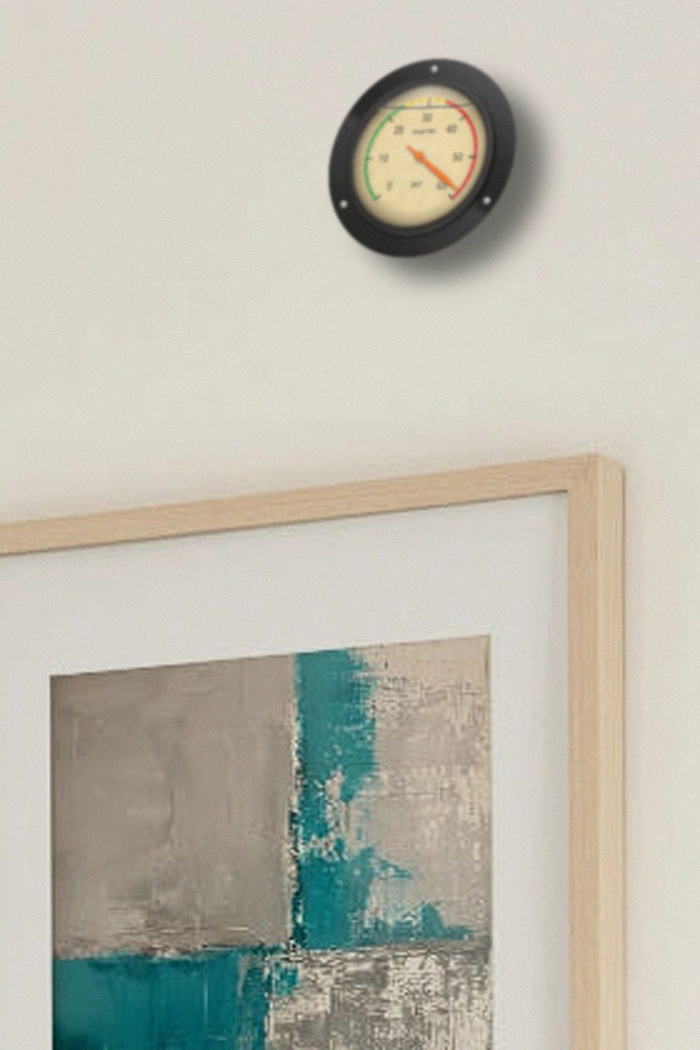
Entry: 58; psi
